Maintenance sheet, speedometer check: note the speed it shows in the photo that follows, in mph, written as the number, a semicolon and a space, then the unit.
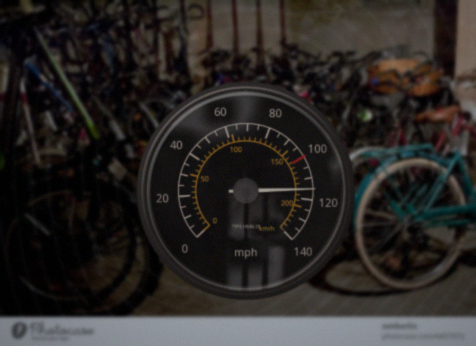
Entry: 115; mph
